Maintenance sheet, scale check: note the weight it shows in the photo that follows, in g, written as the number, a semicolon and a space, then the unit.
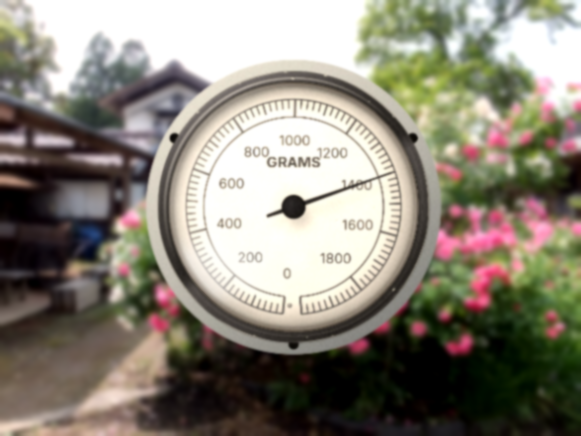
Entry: 1400; g
